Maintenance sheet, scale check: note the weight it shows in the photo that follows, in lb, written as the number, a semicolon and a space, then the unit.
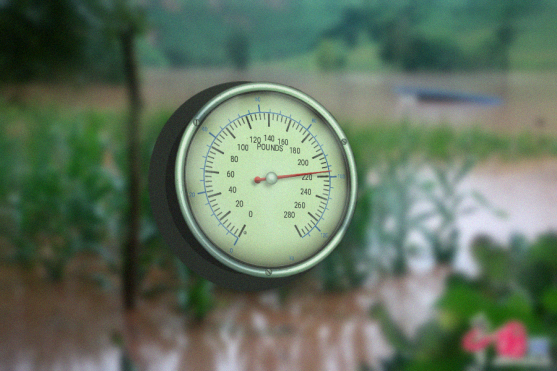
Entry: 216; lb
